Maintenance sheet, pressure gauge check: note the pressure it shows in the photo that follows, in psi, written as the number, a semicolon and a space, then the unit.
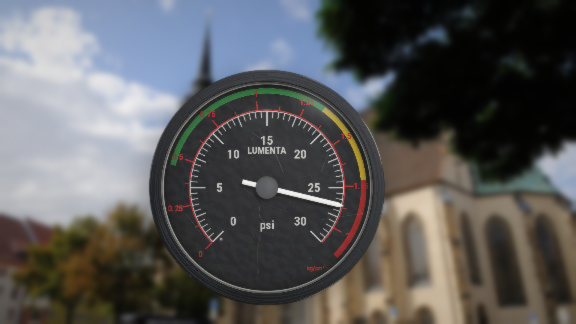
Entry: 26.5; psi
